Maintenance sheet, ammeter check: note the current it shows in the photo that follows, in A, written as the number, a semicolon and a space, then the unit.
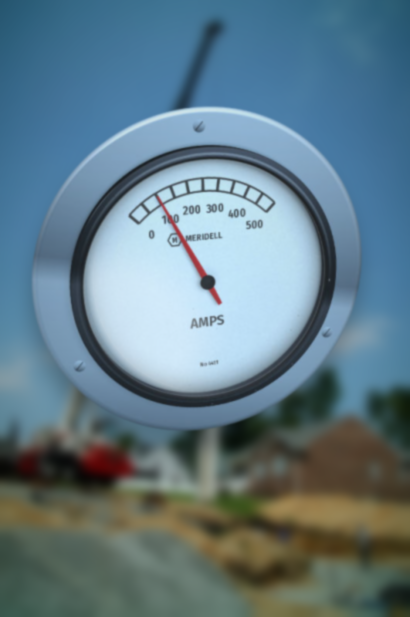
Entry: 100; A
